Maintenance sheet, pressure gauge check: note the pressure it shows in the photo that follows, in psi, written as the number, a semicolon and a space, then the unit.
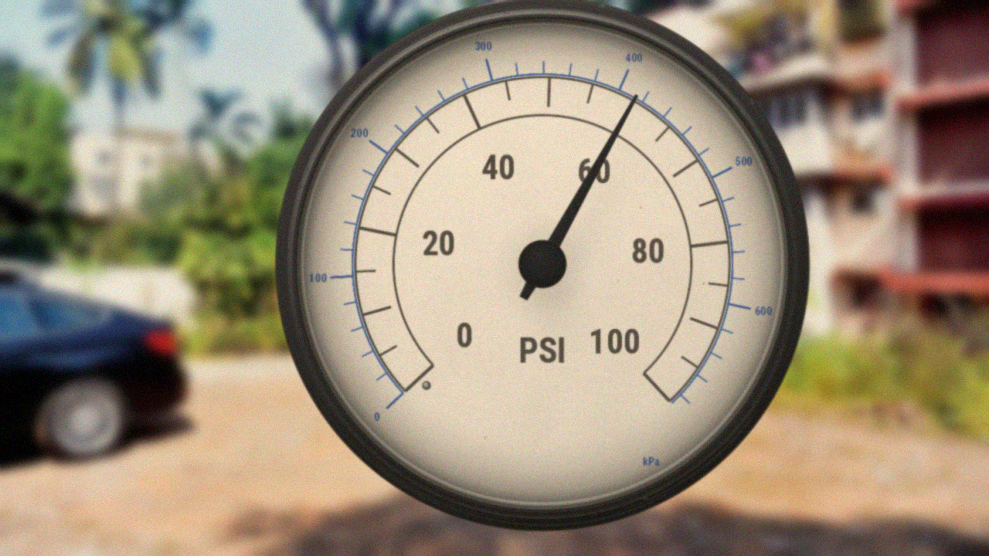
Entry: 60; psi
